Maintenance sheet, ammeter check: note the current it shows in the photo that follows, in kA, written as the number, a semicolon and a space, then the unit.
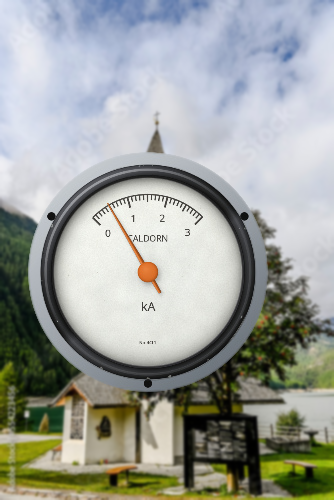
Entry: 0.5; kA
